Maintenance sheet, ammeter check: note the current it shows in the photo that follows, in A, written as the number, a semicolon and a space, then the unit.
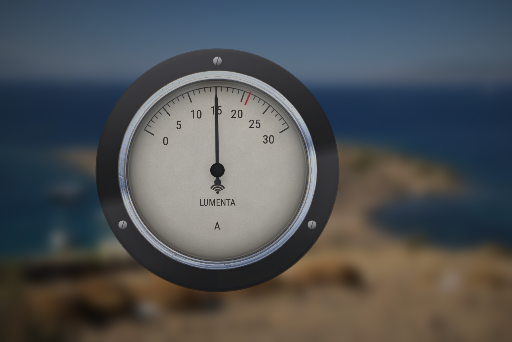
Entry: 15; A
